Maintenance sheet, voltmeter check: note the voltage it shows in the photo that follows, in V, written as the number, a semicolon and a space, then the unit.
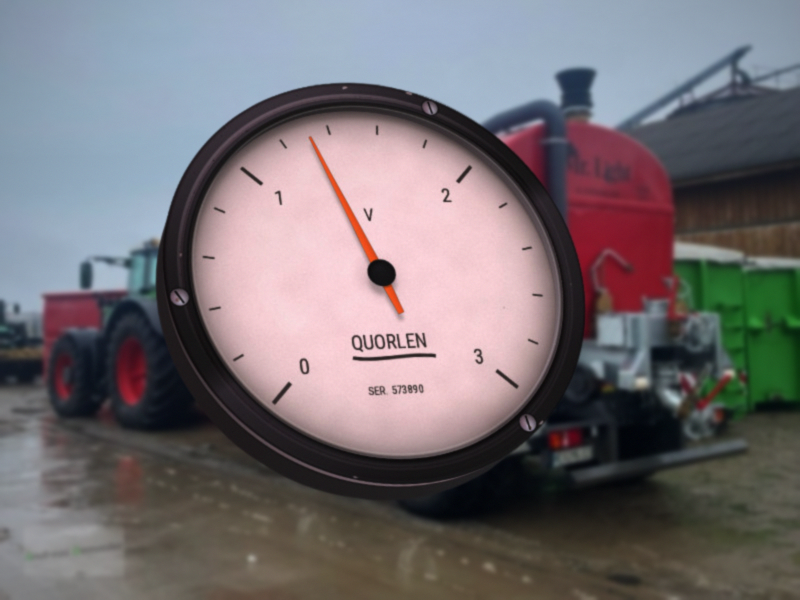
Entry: 1.3; V
